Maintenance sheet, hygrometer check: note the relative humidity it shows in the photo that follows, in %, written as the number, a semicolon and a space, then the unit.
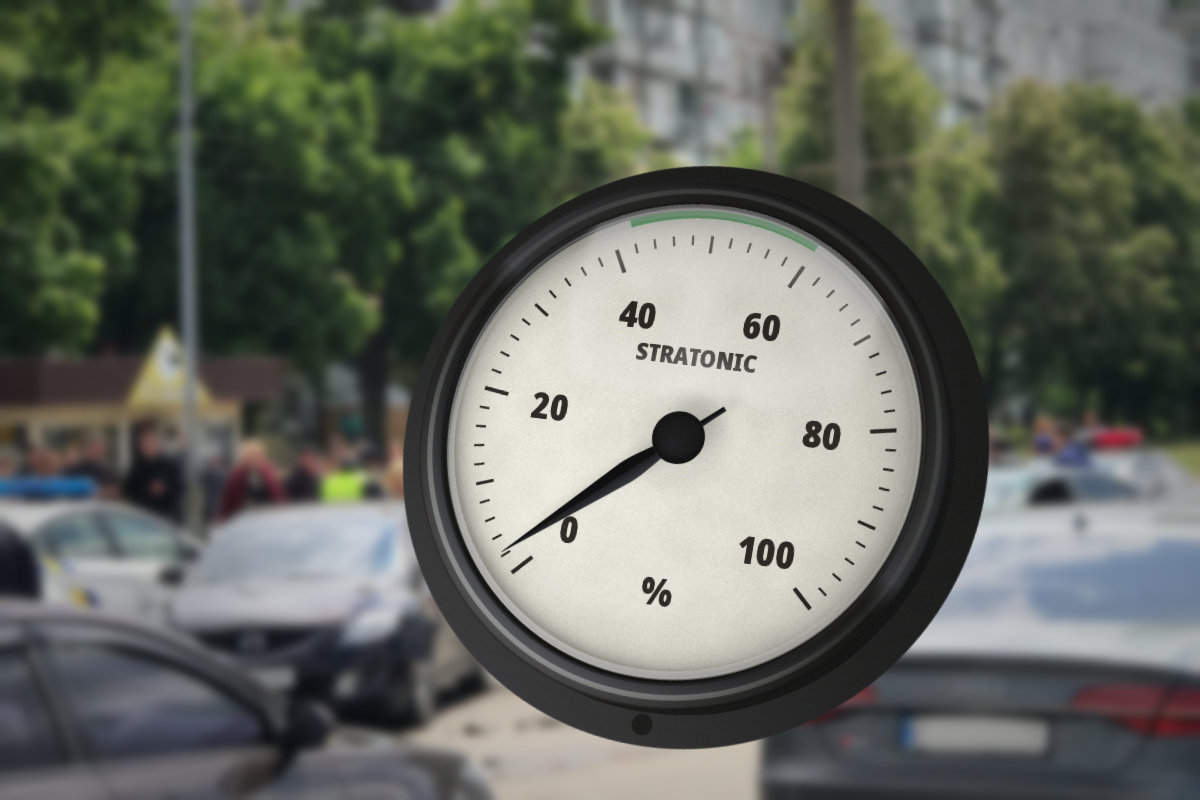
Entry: 2; %
